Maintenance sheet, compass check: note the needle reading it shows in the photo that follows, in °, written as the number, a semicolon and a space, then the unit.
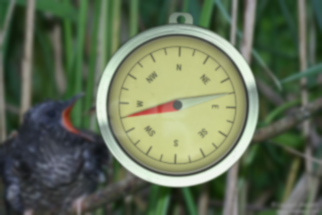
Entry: 255; °
